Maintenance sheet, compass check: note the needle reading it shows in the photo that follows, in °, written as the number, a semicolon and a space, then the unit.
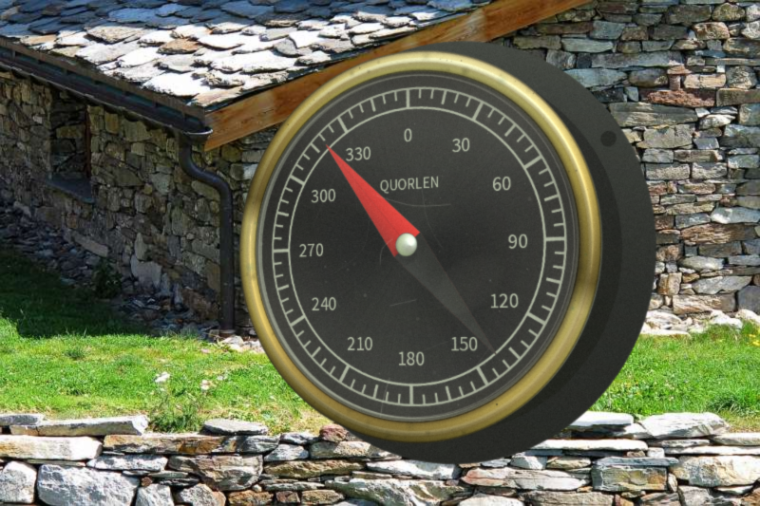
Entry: 320; °
